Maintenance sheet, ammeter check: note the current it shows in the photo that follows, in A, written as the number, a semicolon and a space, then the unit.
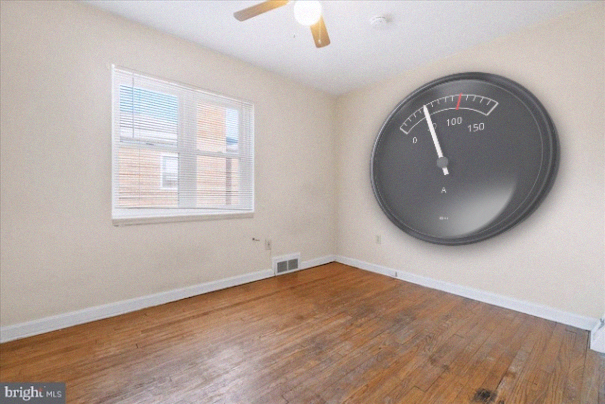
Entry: 50; A
